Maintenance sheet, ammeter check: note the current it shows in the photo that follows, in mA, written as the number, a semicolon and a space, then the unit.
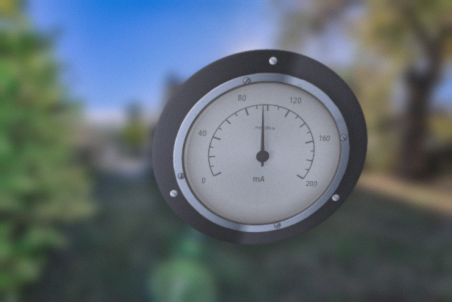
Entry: 95; mA
